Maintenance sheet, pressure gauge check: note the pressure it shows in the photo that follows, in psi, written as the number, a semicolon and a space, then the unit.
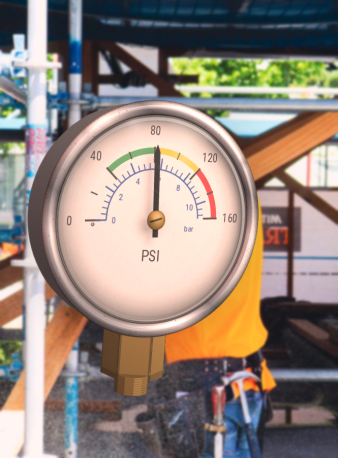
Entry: 80; psi
